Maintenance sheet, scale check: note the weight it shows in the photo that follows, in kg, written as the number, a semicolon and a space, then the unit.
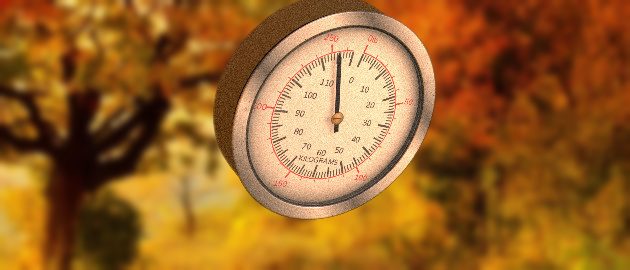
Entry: 115; kg
